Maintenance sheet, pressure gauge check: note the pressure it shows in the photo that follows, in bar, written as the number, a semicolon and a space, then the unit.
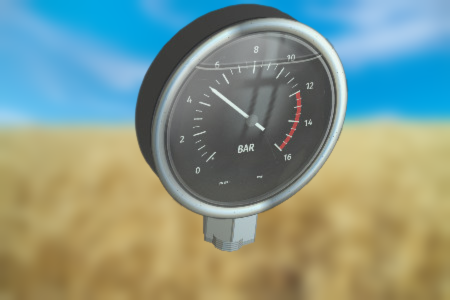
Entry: 5; bar
